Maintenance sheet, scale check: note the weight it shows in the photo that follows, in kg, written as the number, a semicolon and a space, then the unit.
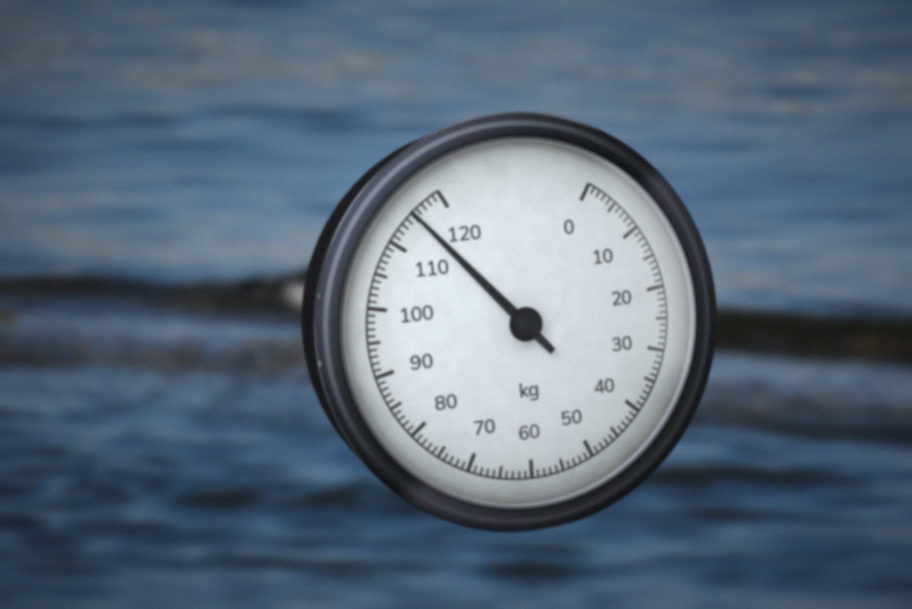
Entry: 115; kg
